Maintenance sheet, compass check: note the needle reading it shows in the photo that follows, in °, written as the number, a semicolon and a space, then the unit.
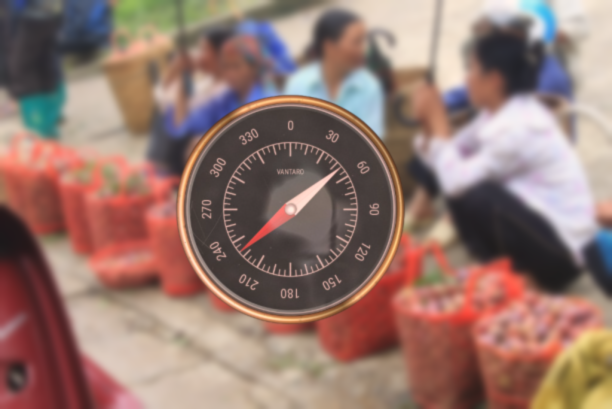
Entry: 230; °
